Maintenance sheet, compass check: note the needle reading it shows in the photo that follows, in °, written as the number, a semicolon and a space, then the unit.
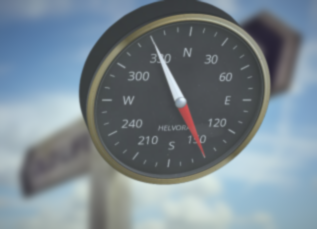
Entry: 150; °
